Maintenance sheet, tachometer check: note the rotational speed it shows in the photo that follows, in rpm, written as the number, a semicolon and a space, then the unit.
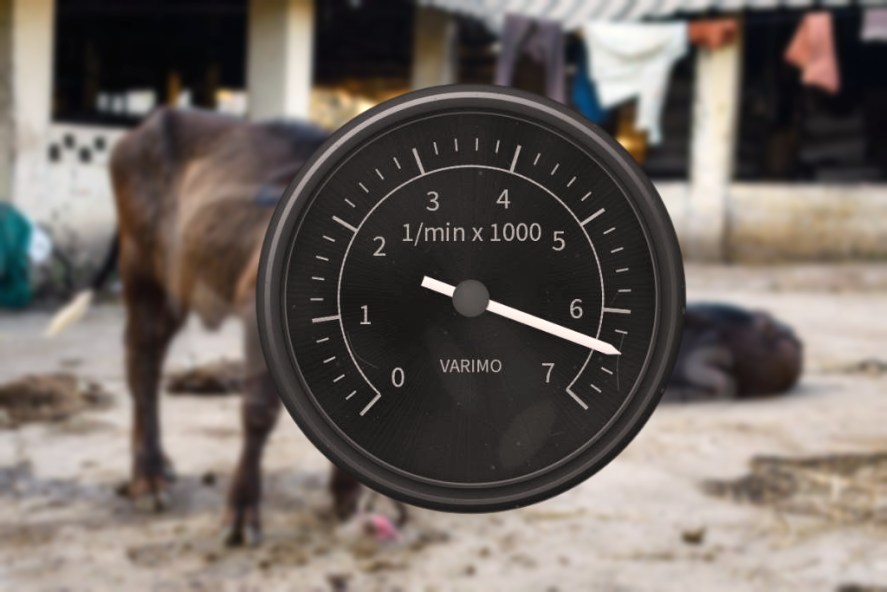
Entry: 6400; rpm
